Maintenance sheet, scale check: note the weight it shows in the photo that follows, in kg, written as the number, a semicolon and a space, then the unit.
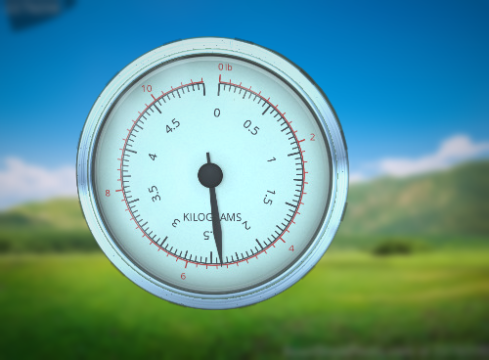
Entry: 2.4; kg
